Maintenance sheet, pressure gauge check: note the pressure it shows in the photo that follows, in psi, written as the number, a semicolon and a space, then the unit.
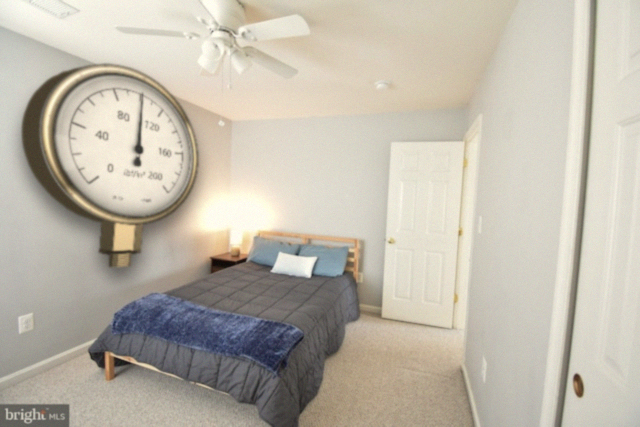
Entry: 100; psi
